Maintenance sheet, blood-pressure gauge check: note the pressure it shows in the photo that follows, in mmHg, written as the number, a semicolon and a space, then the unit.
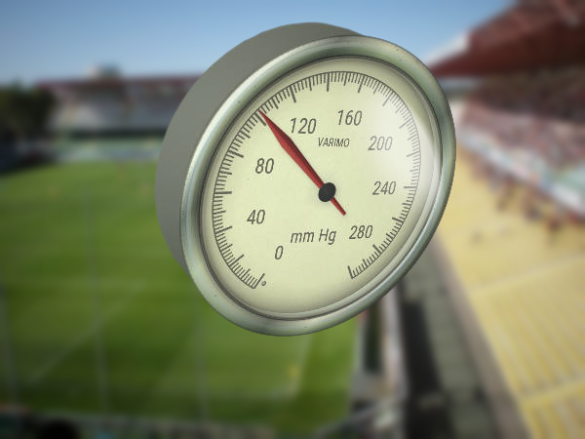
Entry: 102; mmHg
